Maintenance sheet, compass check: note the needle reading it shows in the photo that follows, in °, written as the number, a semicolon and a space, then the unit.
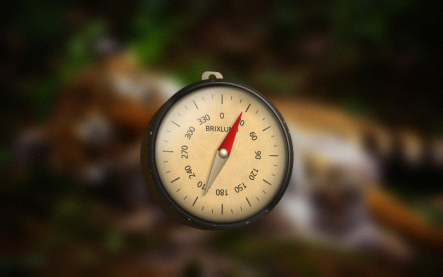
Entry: 25; °
